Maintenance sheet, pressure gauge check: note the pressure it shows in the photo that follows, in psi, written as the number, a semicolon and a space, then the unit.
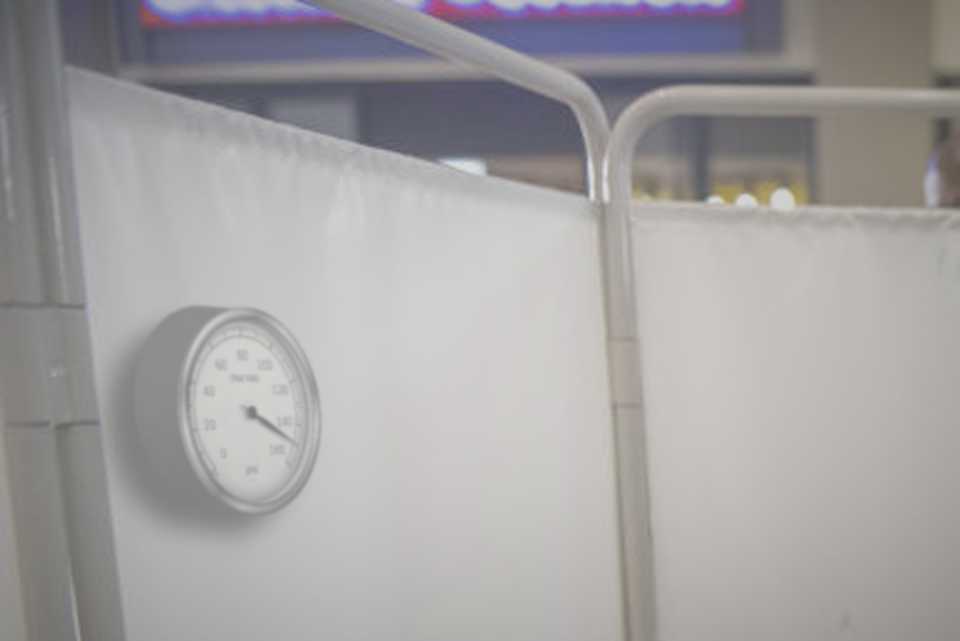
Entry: 150; psi
